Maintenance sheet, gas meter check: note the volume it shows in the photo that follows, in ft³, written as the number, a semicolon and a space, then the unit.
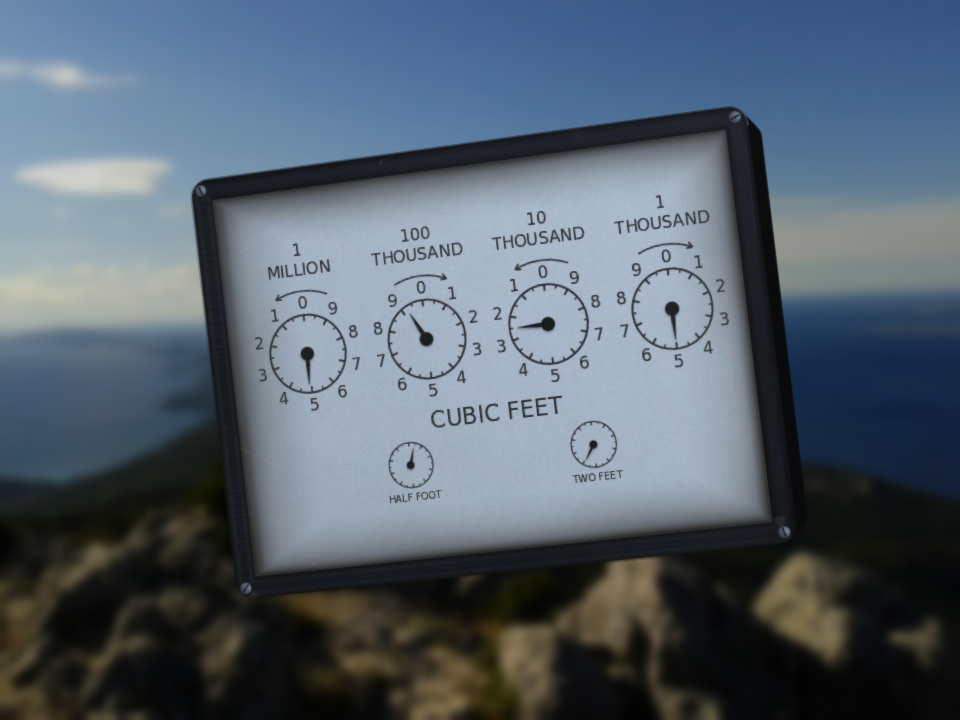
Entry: 492500; ft³
